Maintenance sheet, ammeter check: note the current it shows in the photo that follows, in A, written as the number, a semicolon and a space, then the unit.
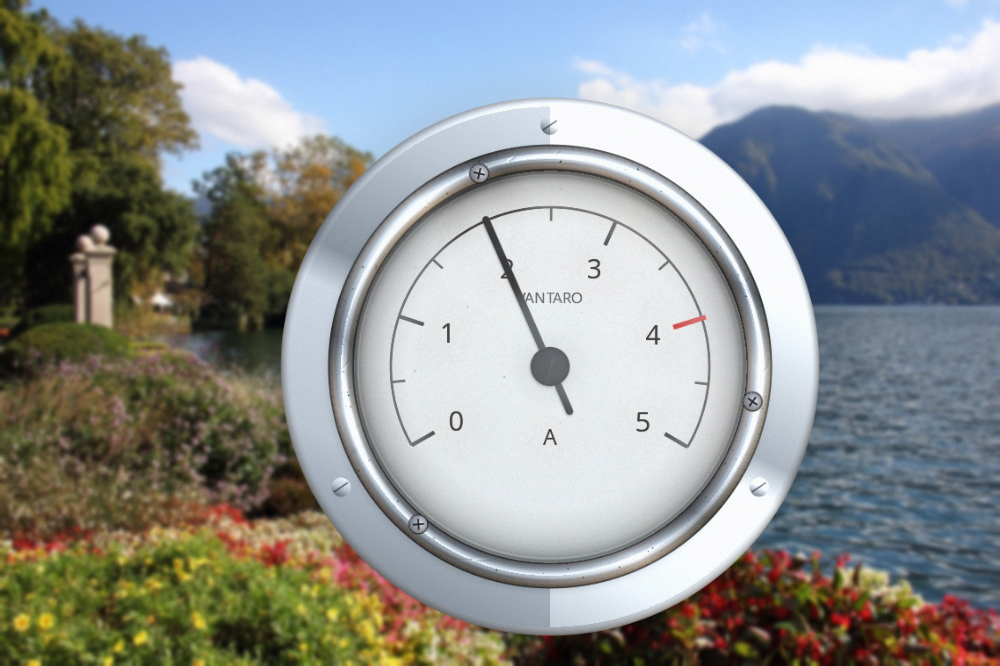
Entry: 2; A
